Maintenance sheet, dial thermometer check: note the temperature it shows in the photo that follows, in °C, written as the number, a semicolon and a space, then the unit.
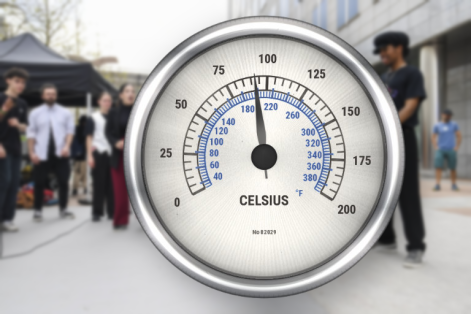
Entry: 92.5; °C
